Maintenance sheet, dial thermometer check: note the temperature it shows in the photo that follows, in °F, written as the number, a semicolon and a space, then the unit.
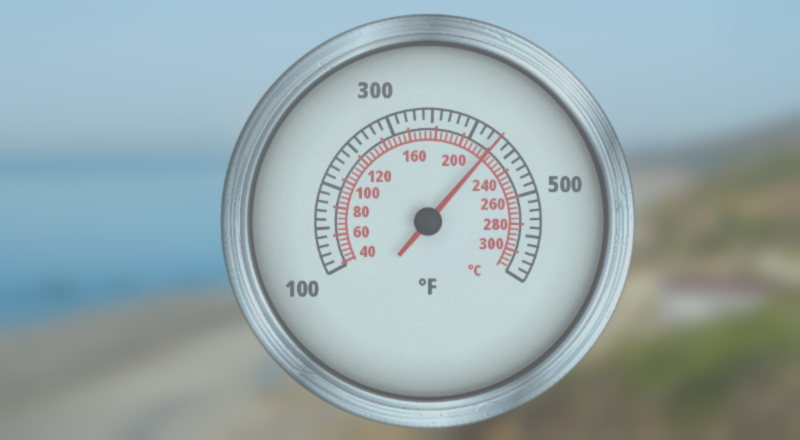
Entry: 430; °F
